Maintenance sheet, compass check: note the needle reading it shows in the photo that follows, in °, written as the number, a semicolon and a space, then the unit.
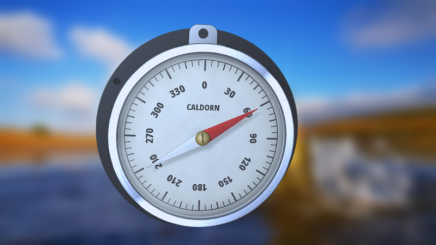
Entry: 60; °
